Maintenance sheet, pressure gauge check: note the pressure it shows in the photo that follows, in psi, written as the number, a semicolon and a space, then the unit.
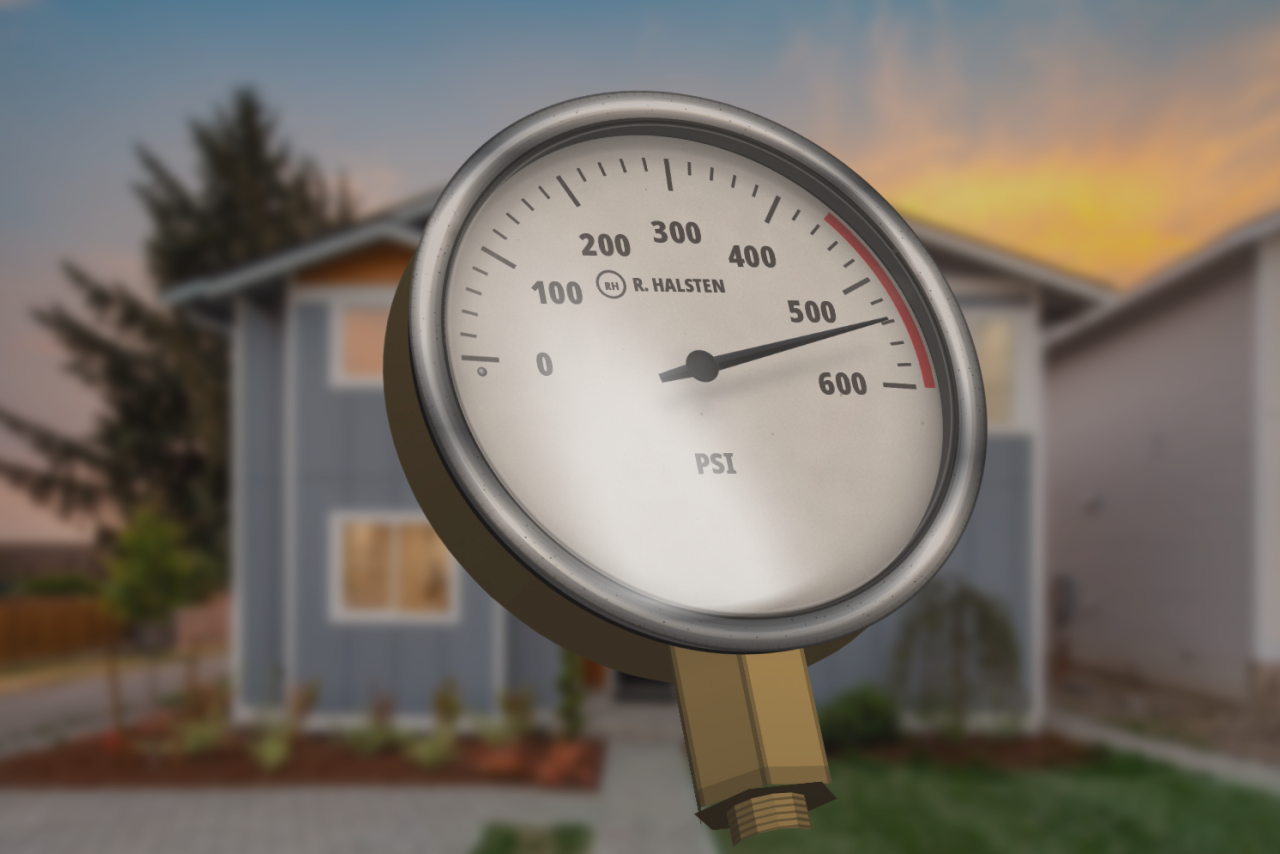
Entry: 540; psi
